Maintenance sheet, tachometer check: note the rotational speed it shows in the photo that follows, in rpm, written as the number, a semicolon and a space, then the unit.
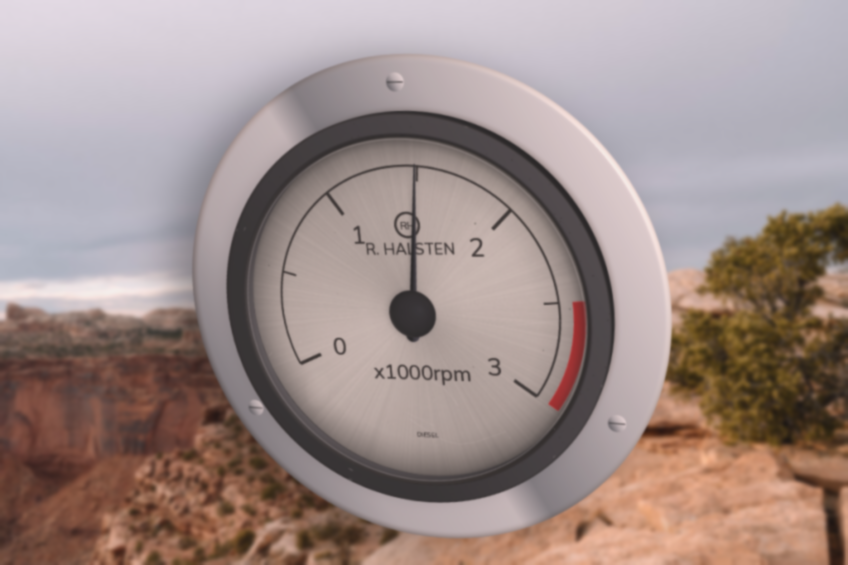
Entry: 1500; rpm
